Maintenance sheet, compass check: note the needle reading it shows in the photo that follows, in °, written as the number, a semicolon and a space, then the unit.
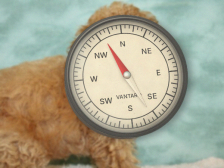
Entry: 335; °
